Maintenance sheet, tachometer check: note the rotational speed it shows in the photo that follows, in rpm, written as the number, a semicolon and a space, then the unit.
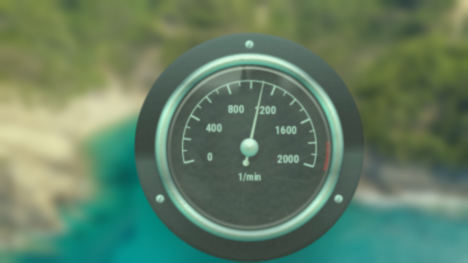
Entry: 1100; rpm
